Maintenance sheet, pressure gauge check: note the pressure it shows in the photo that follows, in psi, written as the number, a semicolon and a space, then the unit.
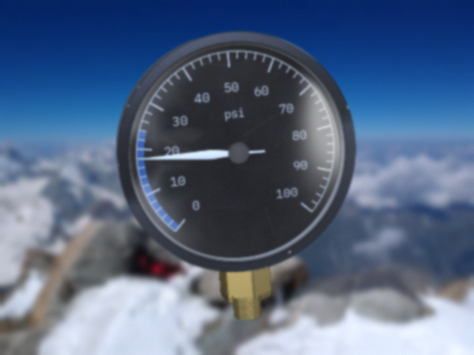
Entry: 18; psi
